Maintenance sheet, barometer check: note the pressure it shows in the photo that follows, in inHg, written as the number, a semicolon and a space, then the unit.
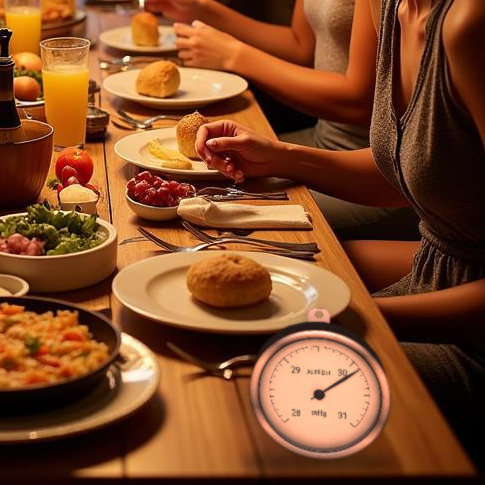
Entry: 30.1; inHg
